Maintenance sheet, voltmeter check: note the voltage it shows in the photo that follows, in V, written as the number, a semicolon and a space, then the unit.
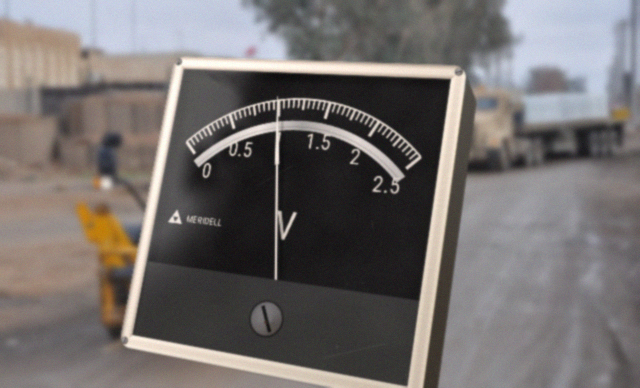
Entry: 1; V
